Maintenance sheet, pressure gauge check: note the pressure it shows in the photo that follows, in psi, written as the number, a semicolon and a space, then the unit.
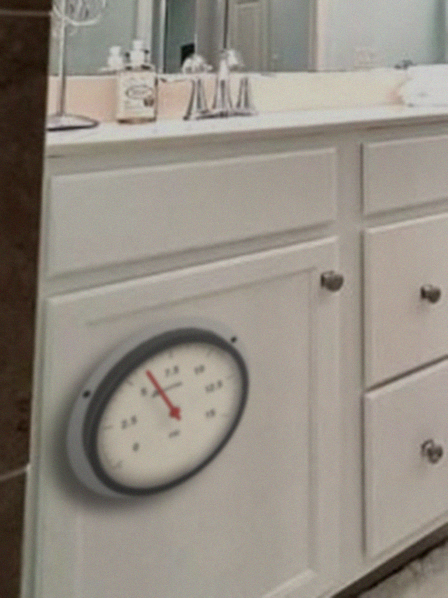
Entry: 6; psi
